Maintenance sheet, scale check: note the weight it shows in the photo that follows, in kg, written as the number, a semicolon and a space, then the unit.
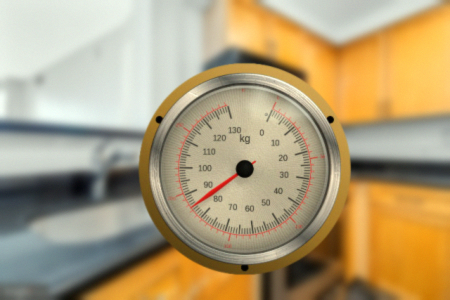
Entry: 85; kg
